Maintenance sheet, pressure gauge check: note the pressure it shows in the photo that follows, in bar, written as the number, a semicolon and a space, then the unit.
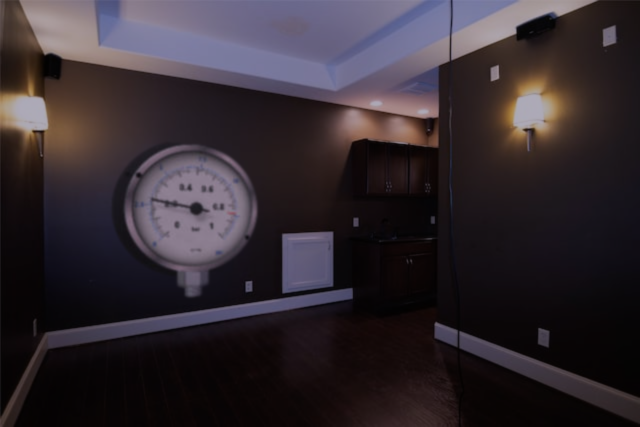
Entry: 0.2; bar
